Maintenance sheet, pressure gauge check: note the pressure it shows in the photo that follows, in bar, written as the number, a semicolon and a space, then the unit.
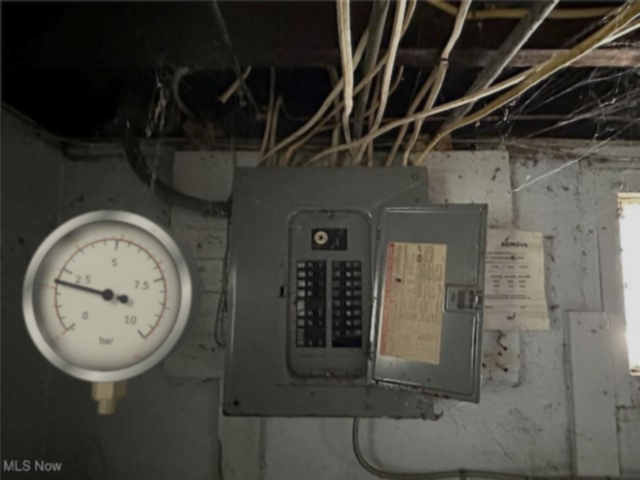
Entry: 2; bar
